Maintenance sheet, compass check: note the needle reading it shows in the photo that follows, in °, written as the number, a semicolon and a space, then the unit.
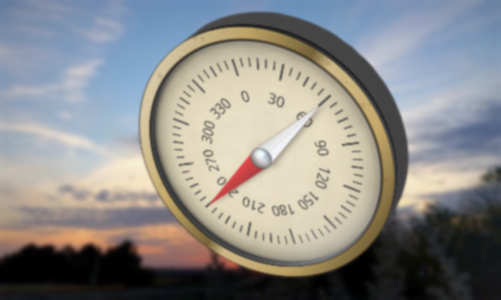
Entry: 240; °
